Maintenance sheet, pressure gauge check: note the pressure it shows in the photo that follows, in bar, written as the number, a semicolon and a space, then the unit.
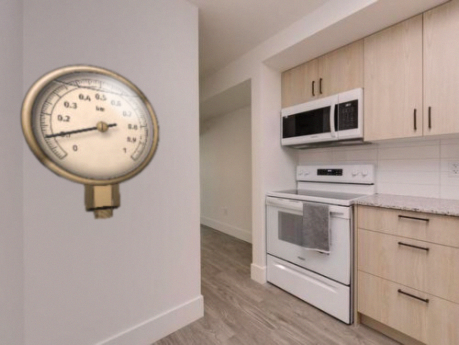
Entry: 0.1; bar
